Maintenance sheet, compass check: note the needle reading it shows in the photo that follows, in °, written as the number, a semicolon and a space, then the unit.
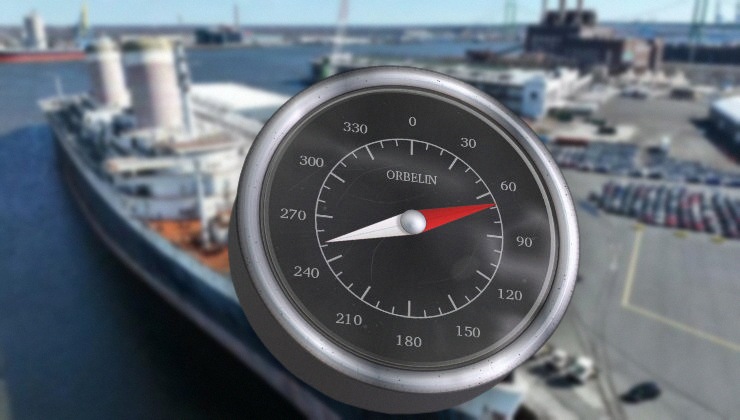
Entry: 70; °
